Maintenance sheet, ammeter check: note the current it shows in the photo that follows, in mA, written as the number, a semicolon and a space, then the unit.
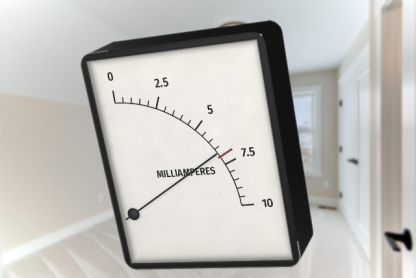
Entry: 6.75; mA
